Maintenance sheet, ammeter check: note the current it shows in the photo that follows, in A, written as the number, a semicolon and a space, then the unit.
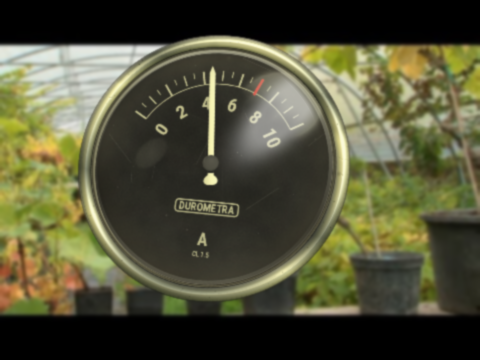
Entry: 4.5; A
